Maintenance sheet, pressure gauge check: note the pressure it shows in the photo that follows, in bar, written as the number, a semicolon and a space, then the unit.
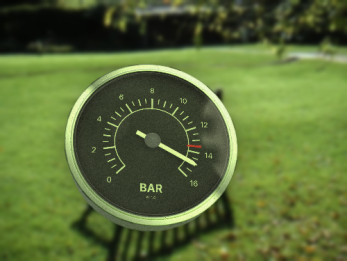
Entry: 15; bar
